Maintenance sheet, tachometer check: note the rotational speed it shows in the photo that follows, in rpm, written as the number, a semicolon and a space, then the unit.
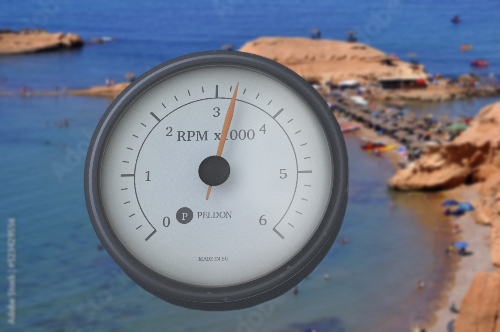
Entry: 3300; rpm
